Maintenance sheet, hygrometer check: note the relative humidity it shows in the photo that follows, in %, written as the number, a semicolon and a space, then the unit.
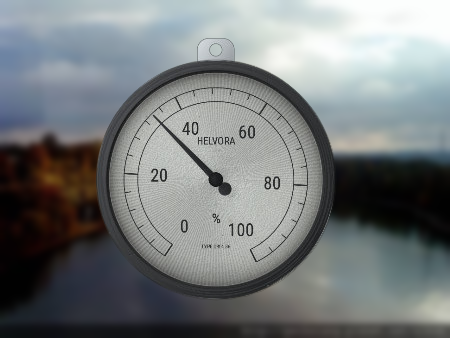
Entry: 34; %
